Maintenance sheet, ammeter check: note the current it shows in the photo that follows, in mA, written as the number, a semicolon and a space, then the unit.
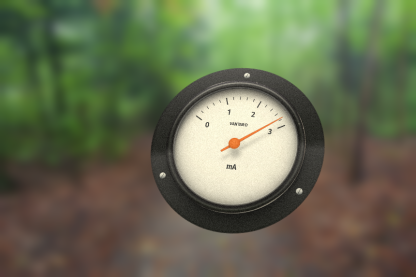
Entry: 2.8; mA
